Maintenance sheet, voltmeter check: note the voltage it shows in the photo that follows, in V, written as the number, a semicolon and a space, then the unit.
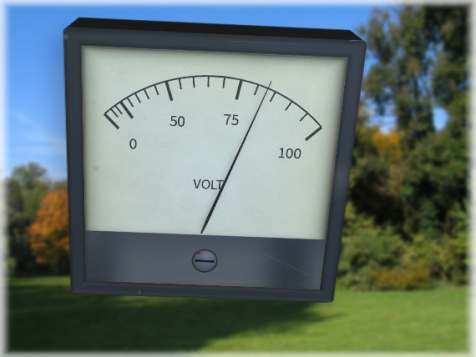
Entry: 82.5; V
